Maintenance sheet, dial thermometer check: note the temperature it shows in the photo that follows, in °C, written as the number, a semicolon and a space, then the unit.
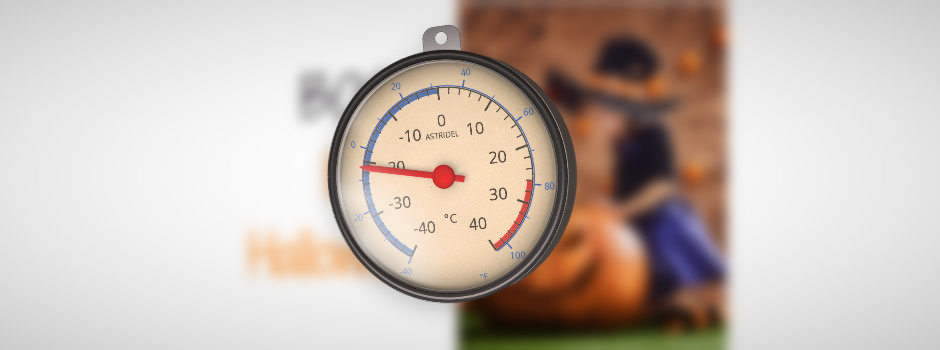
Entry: -21; °C
